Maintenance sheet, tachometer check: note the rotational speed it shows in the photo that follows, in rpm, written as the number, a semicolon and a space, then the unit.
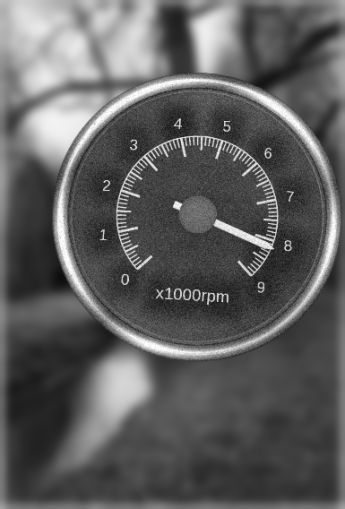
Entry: 8200; rpm
